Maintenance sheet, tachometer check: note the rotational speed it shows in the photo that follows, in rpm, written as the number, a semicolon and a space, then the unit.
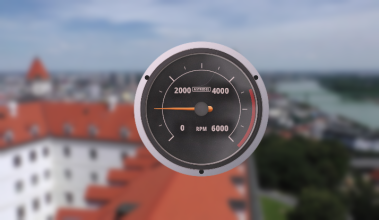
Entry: 1000; rpm
